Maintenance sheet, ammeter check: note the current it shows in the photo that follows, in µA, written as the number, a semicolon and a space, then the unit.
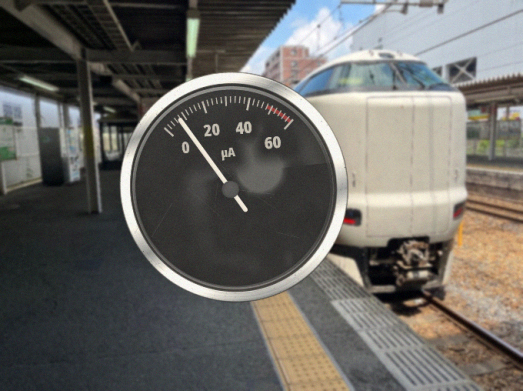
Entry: 8; µA
